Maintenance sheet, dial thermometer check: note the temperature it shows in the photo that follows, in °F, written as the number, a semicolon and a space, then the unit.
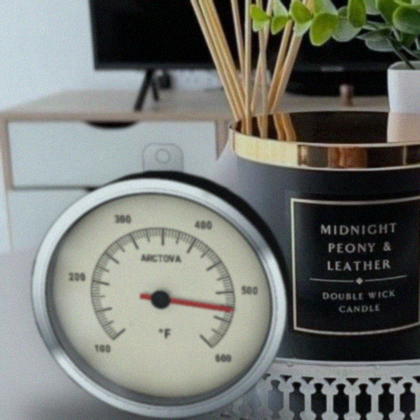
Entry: 525; °F
